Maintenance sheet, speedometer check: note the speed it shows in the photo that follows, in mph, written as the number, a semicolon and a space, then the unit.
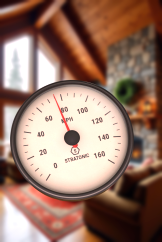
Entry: 75; mph
